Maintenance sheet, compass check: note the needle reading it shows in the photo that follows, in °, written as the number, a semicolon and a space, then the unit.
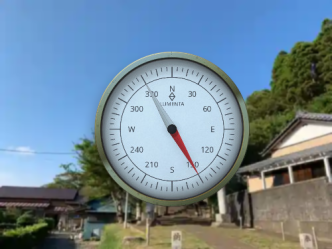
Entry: 150; °
